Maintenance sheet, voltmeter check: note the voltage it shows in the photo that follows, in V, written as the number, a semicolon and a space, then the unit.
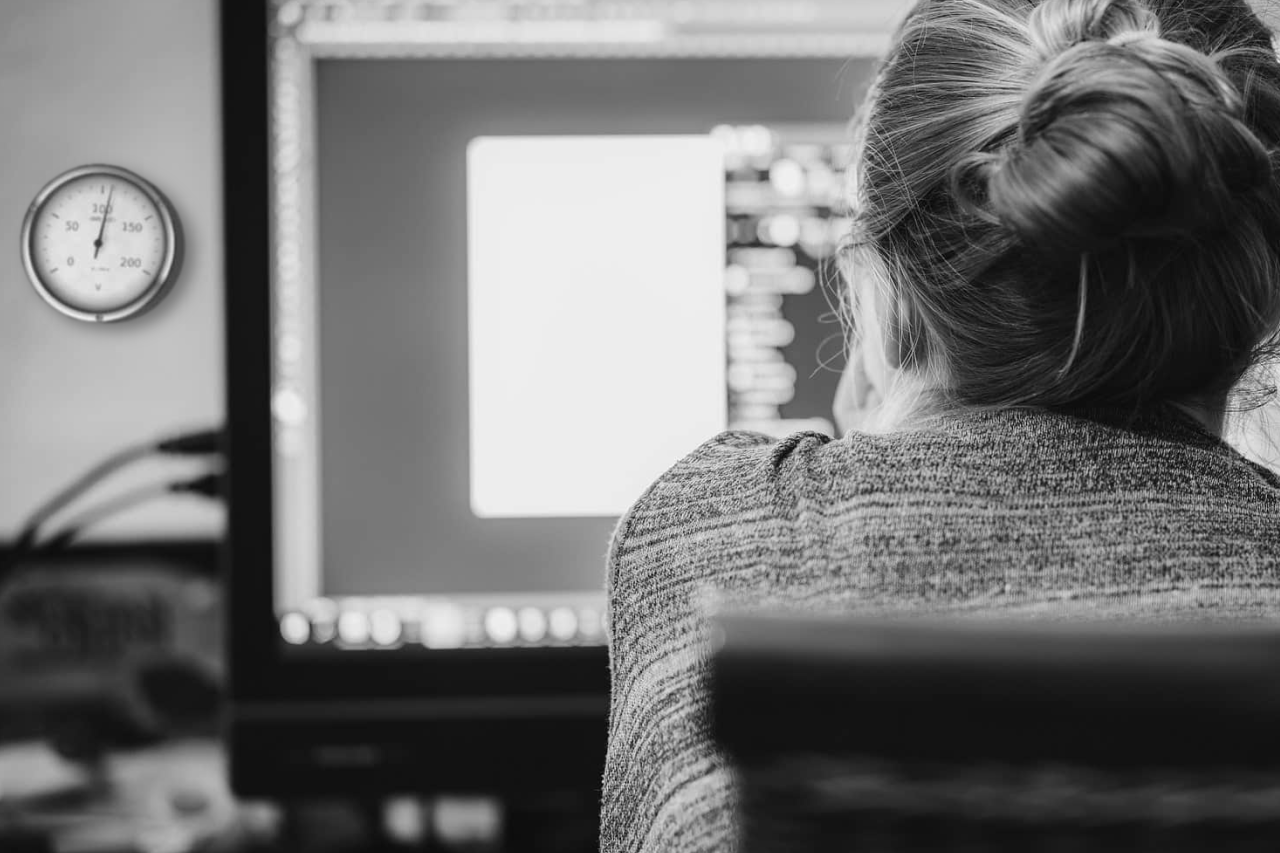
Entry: 110; V
